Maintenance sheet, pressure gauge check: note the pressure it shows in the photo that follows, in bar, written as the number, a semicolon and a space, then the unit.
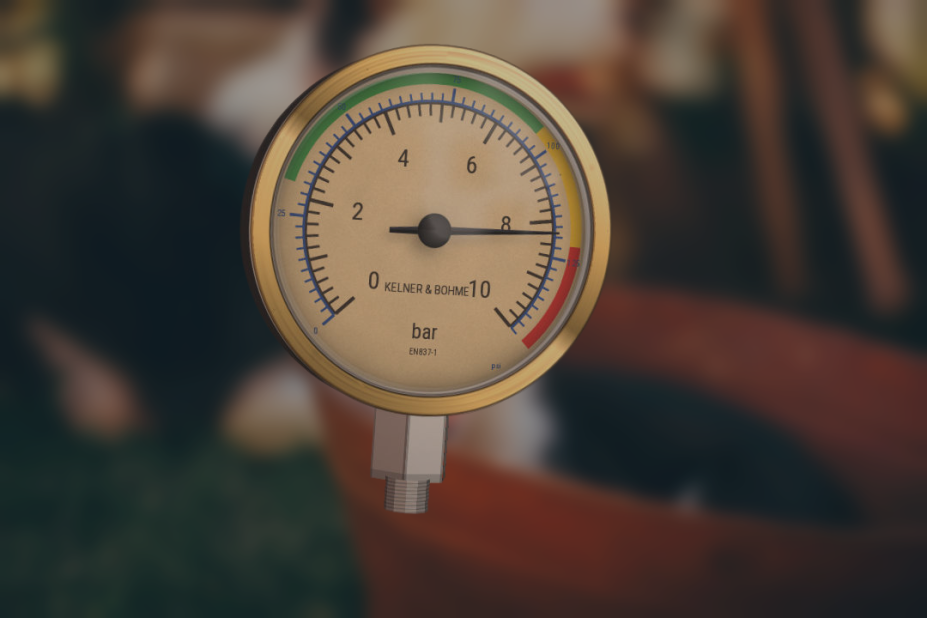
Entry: 8.2; bar
